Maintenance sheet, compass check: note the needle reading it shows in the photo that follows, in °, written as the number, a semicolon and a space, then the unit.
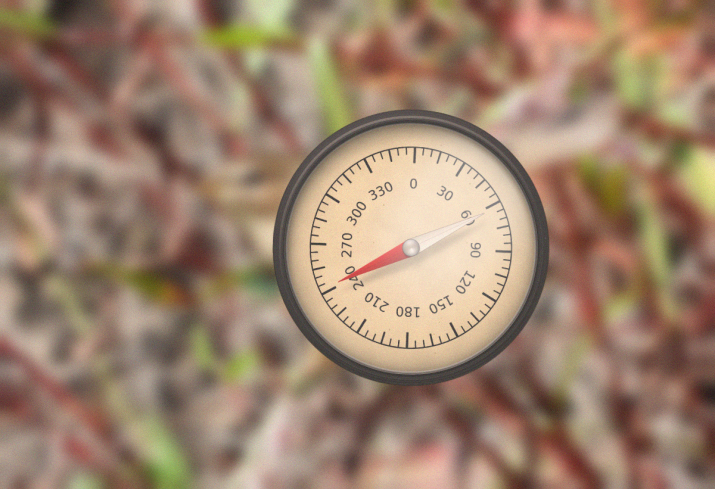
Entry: 242.5; °
